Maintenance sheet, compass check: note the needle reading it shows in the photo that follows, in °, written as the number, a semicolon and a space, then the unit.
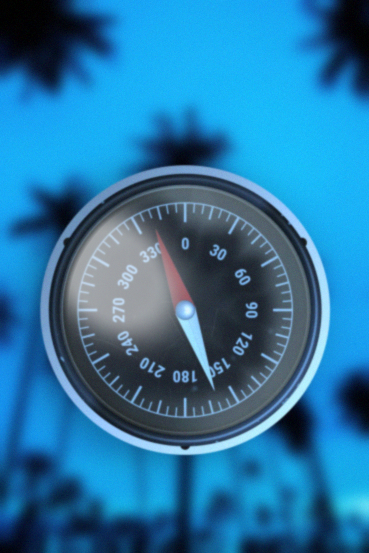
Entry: 340; °
